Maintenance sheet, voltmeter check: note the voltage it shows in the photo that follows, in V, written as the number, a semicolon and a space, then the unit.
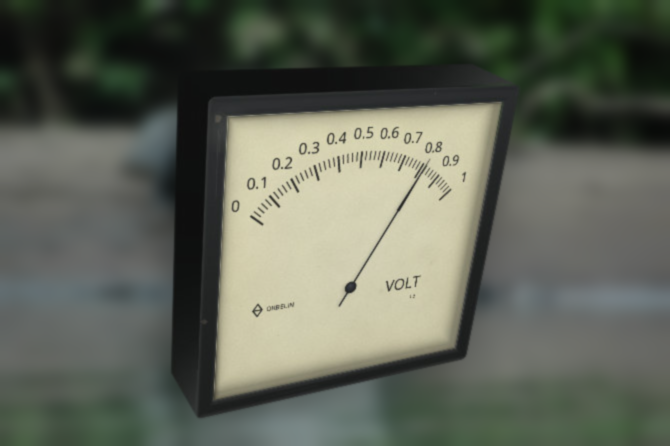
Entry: 0.8; V
